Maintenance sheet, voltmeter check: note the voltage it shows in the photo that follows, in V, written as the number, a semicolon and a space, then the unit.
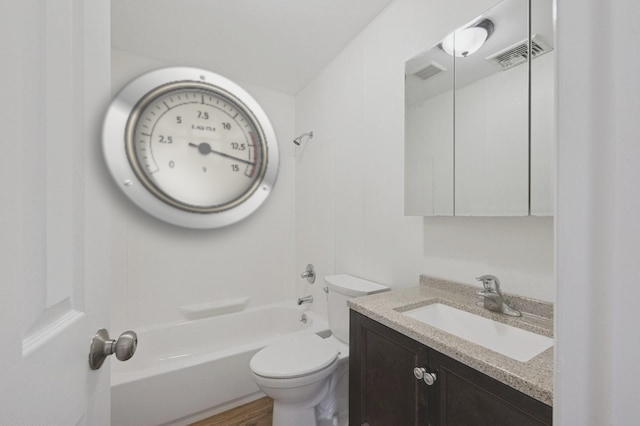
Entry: 14; V
